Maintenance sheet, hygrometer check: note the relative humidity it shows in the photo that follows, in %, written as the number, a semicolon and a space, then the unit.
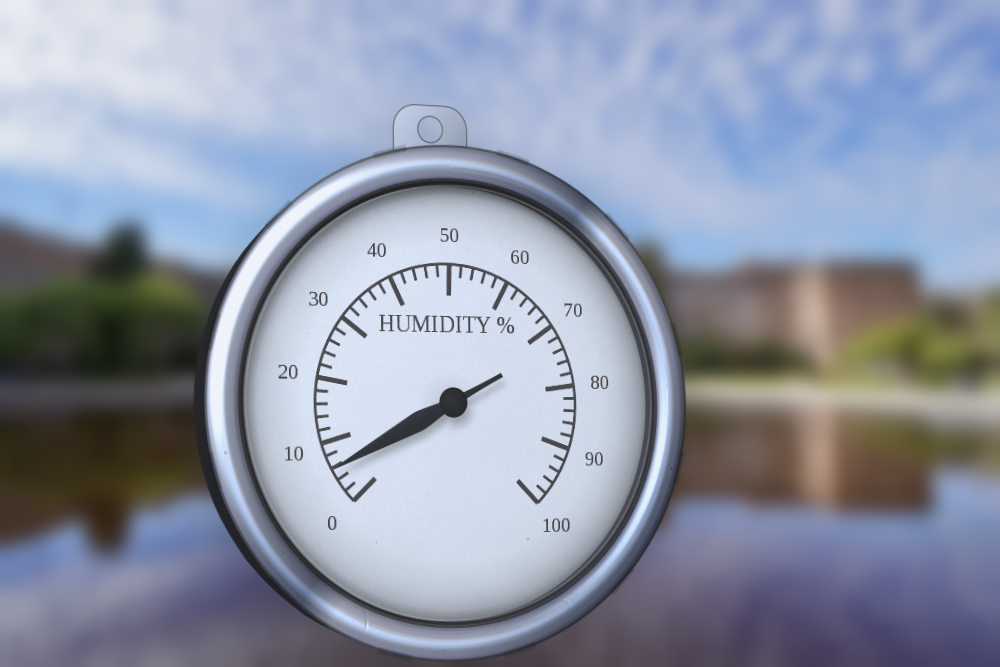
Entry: 6; %
